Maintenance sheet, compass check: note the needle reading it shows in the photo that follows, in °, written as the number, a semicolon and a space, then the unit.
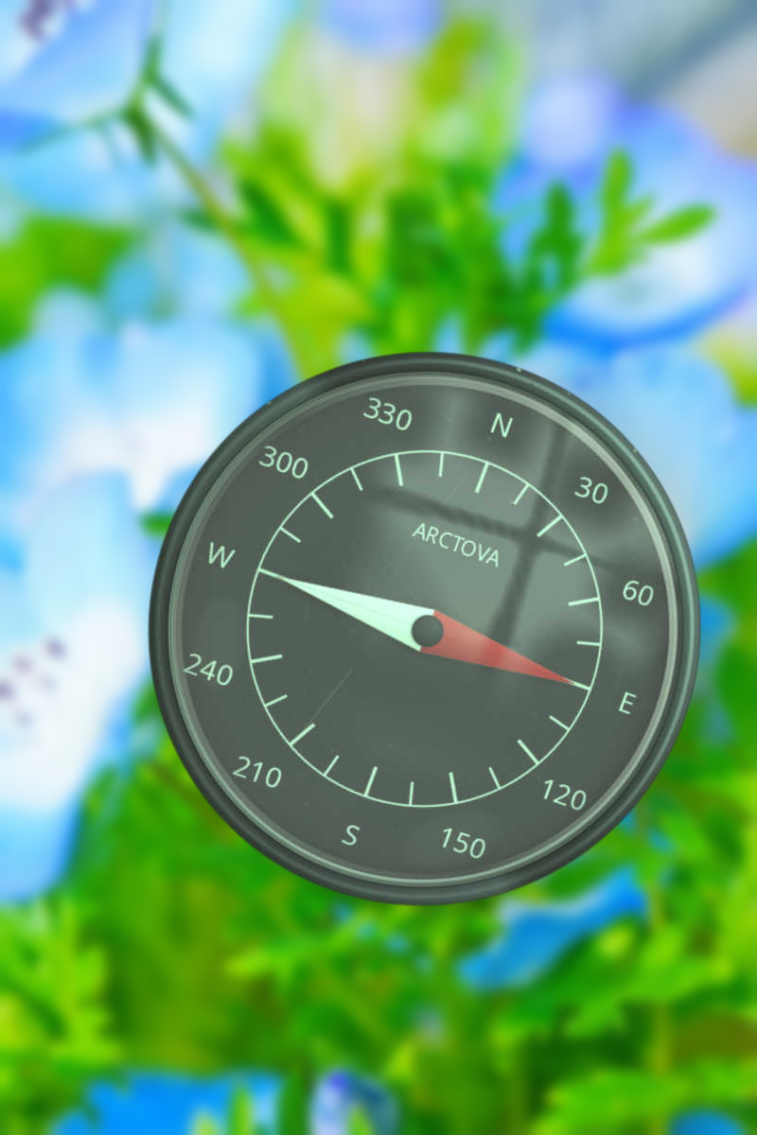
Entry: 90; °
